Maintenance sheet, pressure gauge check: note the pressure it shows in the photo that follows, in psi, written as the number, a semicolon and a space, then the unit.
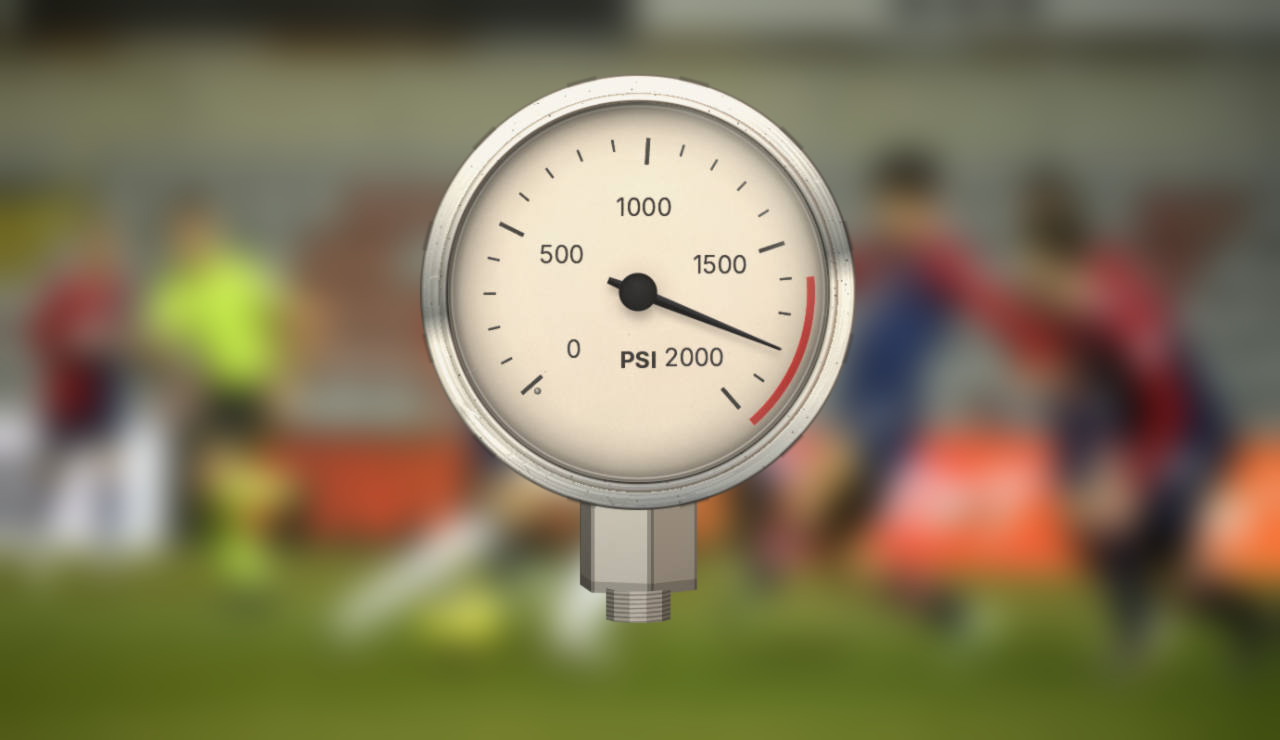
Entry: 1800; psi
